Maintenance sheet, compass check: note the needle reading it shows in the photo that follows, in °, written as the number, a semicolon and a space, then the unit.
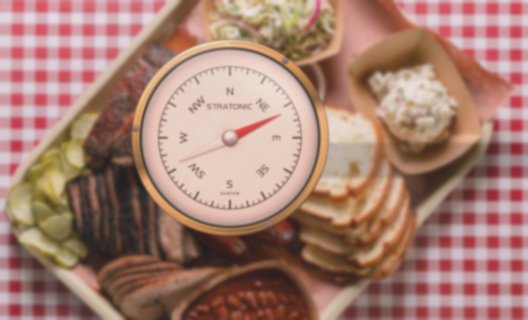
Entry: 65; °
